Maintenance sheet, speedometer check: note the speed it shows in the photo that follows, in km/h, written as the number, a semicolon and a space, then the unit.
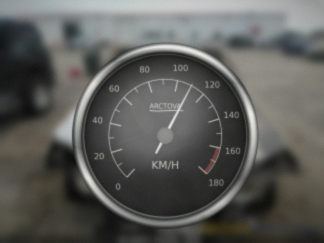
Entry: 110; km/h
